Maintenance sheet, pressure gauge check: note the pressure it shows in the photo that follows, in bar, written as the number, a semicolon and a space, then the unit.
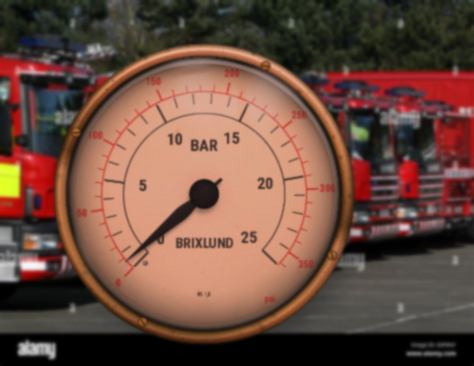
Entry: 0.5; bar
